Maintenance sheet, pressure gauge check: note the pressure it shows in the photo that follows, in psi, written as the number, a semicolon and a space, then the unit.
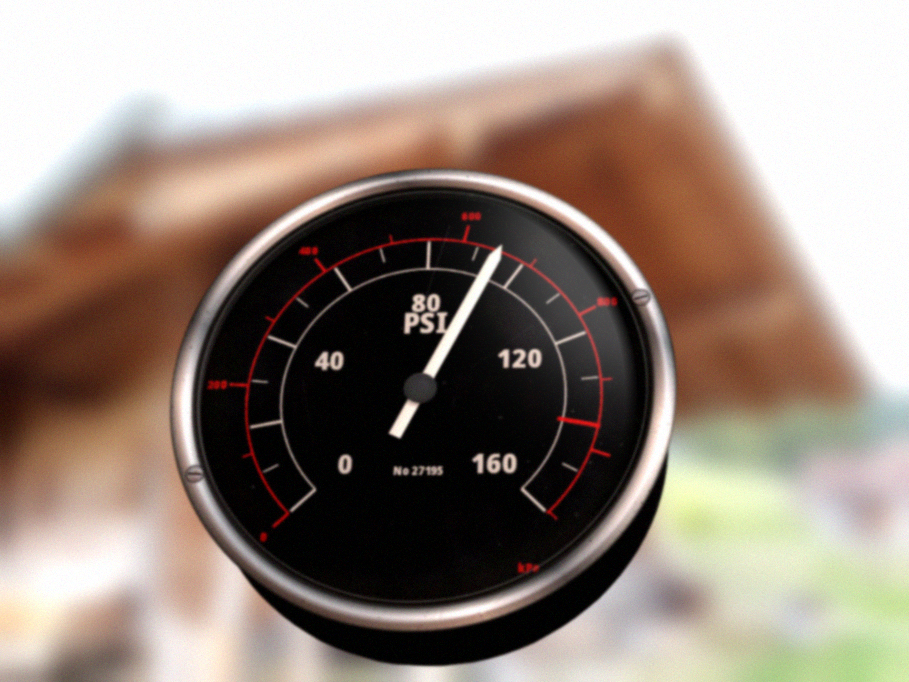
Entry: 95; psi
